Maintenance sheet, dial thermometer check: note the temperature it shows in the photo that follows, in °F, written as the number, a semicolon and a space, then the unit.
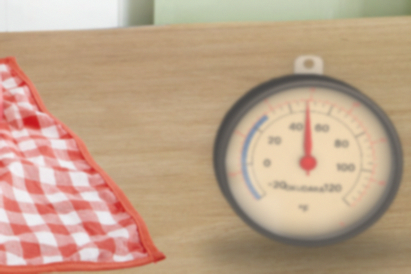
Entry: 48; °F
